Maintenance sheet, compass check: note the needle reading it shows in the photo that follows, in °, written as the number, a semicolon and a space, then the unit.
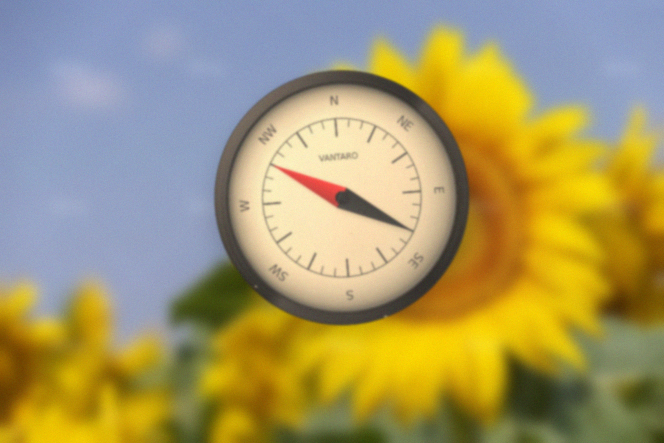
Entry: 300; °
